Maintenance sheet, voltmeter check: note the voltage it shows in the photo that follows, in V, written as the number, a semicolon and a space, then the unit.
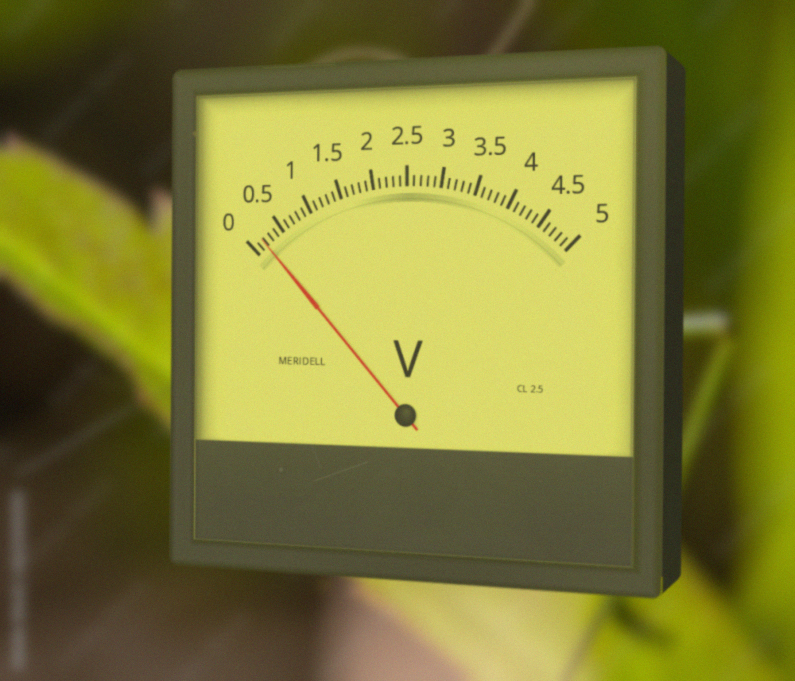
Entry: 0.2; V
